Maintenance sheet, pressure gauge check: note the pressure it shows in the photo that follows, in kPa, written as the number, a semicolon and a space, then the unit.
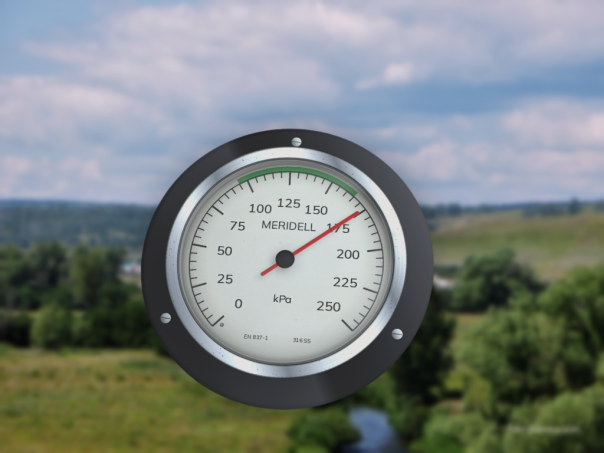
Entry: 175; kPa
